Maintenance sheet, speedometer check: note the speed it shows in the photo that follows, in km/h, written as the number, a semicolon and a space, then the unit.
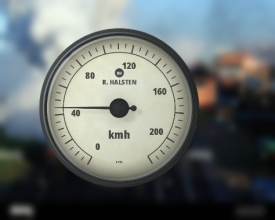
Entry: 45; km/h
